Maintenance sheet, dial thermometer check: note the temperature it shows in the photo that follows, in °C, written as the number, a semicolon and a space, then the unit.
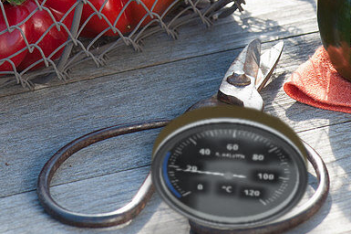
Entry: 20; °C
